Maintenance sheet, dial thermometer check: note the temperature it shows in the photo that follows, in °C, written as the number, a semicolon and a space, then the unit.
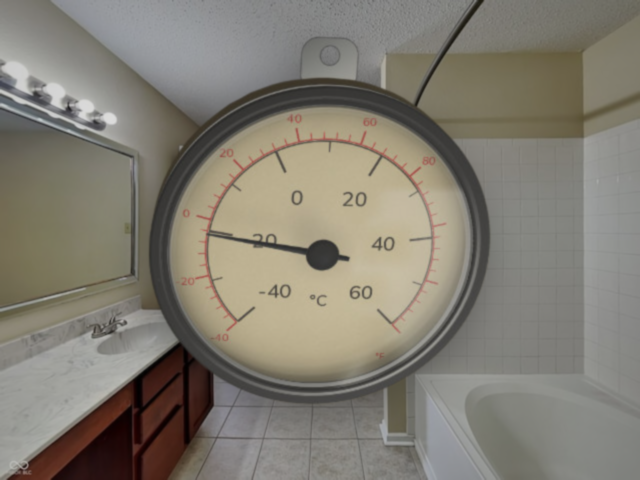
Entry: -20; °C
